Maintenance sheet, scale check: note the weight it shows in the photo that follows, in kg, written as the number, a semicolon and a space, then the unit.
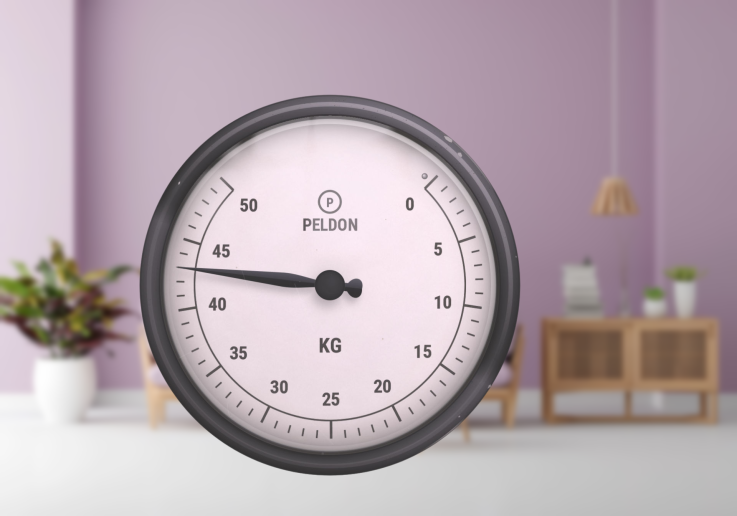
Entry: 43; kg
